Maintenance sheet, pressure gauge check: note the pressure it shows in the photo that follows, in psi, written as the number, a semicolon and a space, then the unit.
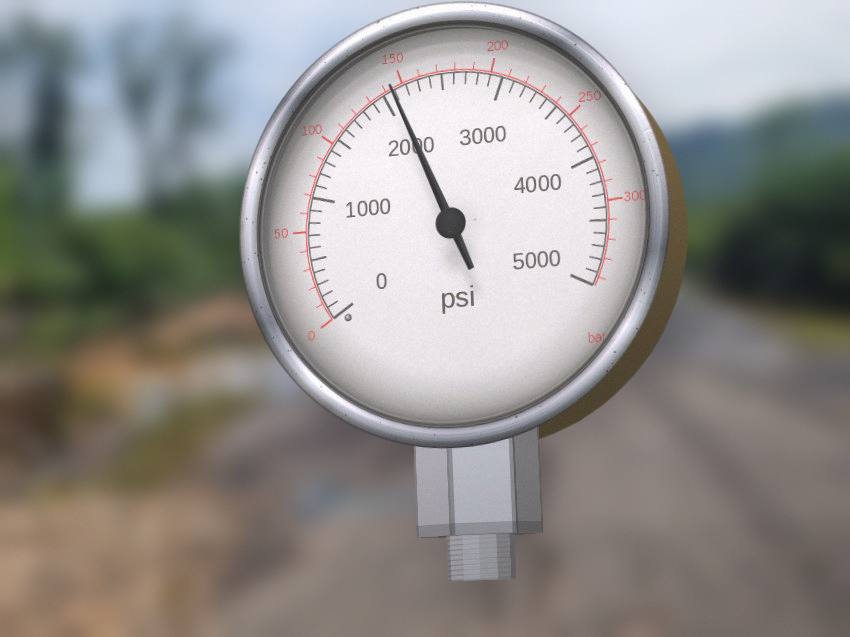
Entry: 2100; psi
